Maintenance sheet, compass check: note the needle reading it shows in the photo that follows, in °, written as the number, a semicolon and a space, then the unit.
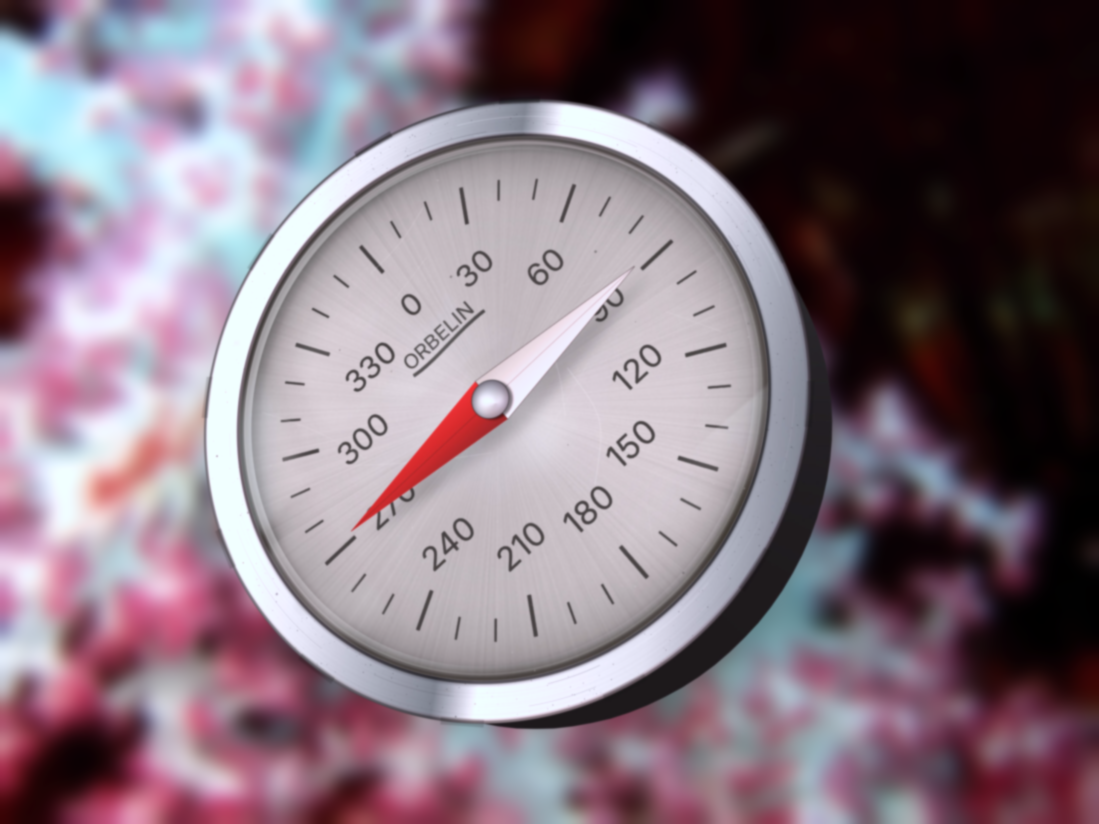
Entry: 270; °
